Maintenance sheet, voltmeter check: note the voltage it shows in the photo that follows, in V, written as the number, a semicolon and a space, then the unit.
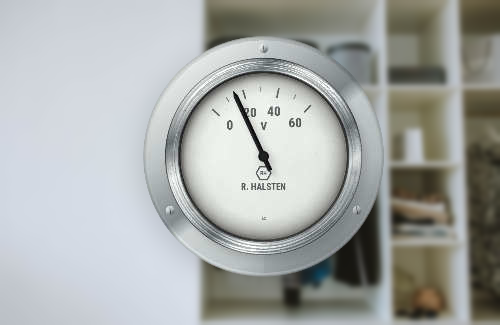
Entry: 15; V
